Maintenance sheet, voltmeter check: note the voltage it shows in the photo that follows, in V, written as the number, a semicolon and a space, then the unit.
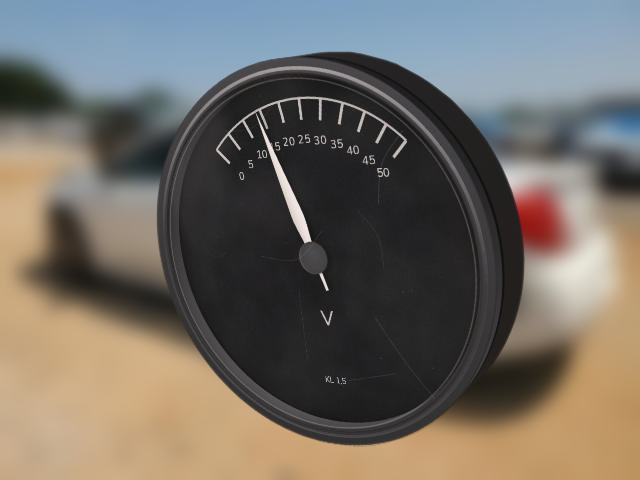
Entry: 15; V
